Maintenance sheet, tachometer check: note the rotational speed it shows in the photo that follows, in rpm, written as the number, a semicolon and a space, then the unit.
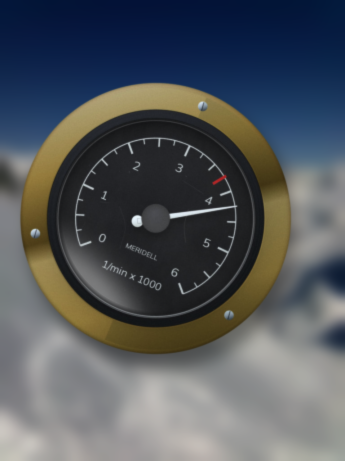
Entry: 4250; rpm
